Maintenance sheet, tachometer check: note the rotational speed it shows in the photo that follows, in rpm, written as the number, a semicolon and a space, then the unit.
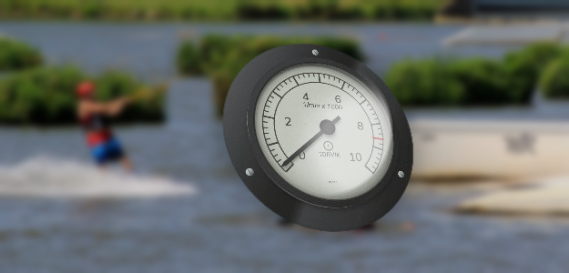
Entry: 200; rpm
